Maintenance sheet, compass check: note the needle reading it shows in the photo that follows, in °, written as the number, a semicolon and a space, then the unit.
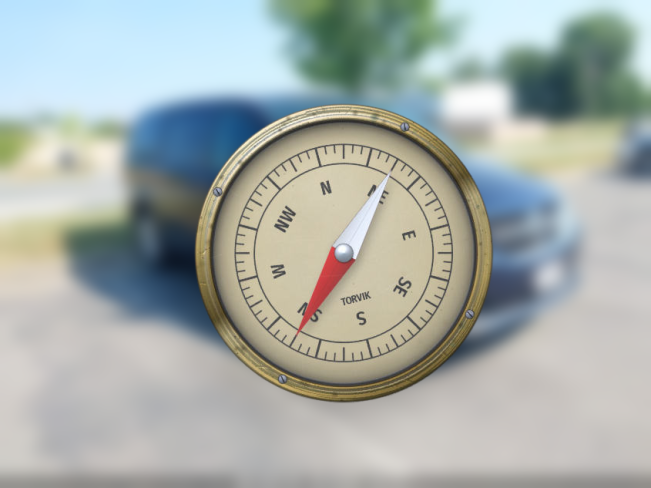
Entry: 225; °
